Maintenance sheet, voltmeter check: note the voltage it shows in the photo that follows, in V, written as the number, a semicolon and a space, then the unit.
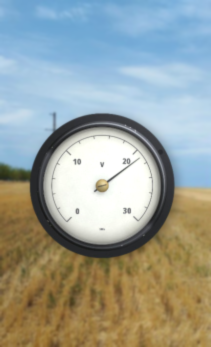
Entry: 21; V
